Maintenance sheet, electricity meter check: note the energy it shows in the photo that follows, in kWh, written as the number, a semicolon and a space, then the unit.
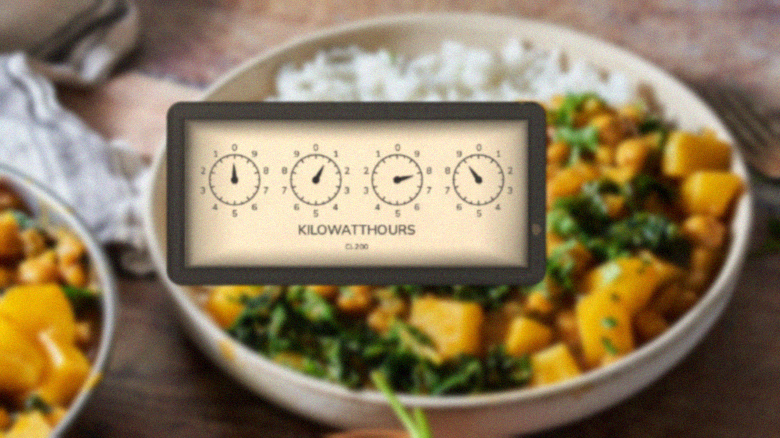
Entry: 79; kWh
